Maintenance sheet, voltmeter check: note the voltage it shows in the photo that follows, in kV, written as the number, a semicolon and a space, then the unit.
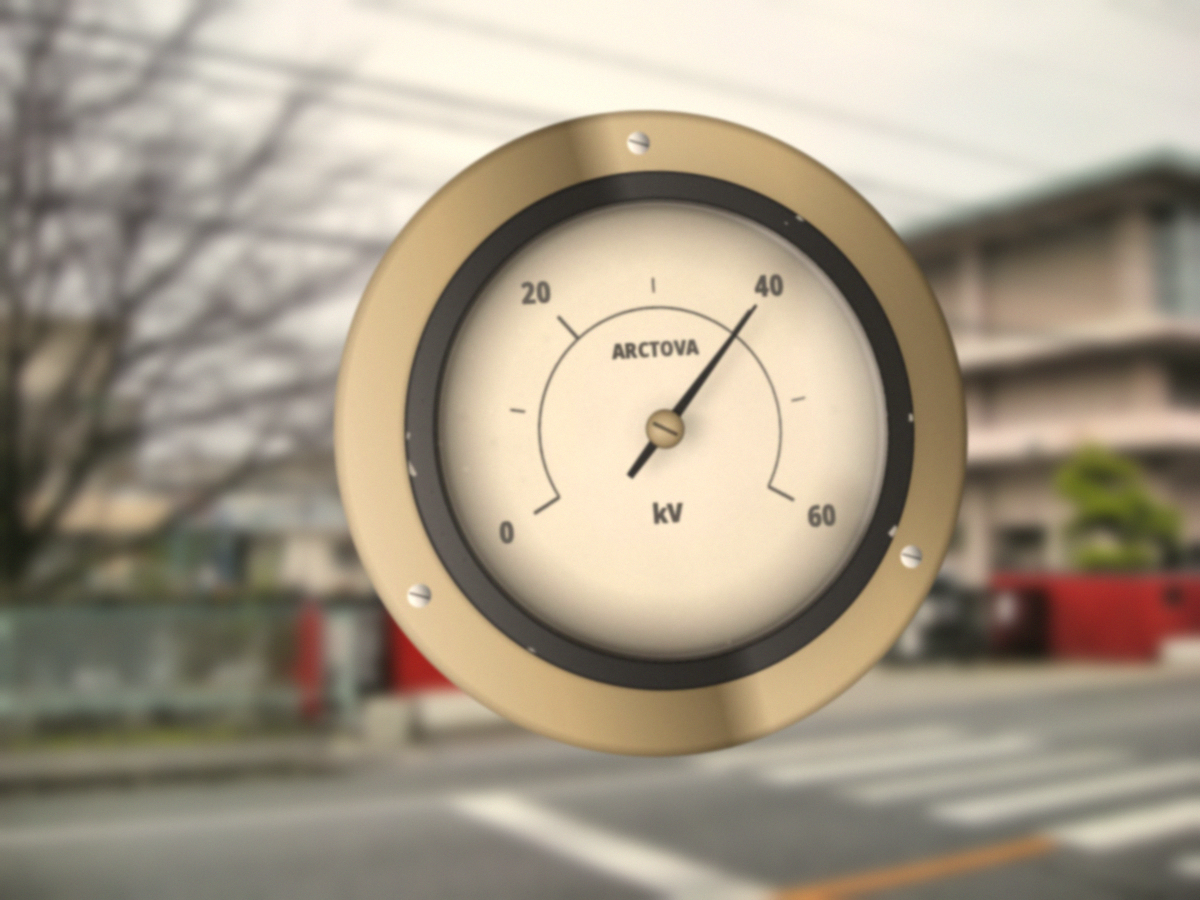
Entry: 40; kV
